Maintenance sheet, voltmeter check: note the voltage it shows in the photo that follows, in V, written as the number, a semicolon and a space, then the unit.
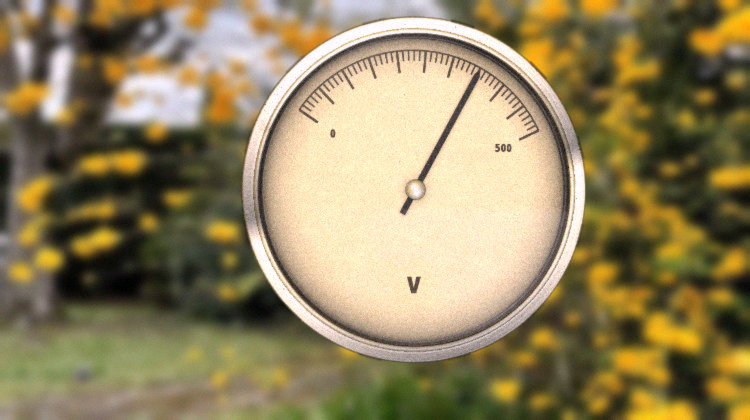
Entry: 350; V
